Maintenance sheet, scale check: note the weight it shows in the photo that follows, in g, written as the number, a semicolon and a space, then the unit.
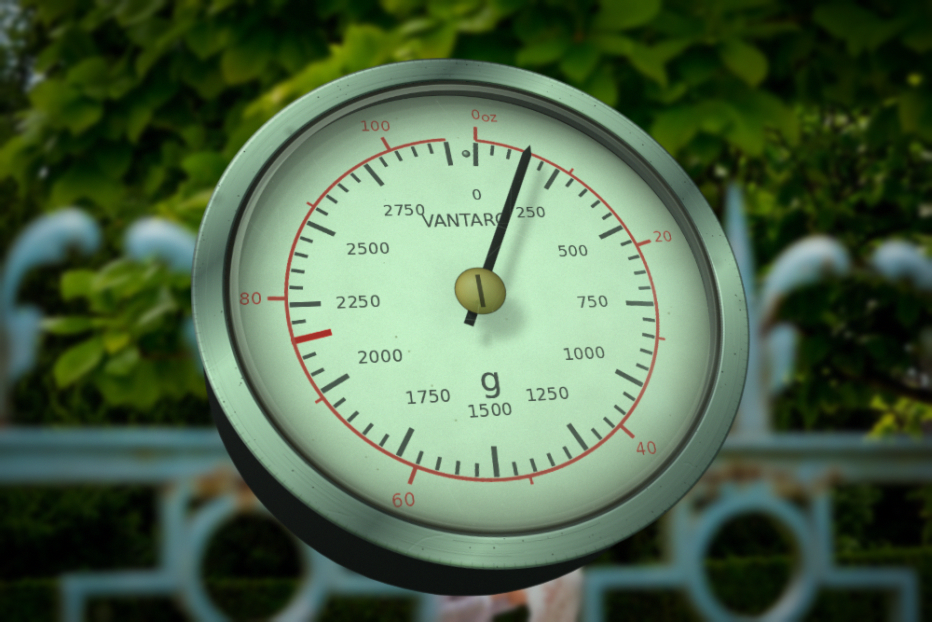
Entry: 150; g
